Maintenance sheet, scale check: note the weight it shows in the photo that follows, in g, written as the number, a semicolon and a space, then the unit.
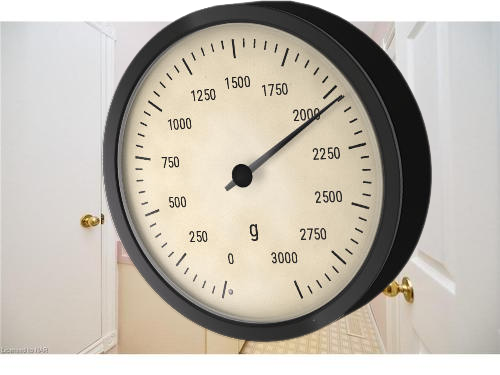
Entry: 2050; g
